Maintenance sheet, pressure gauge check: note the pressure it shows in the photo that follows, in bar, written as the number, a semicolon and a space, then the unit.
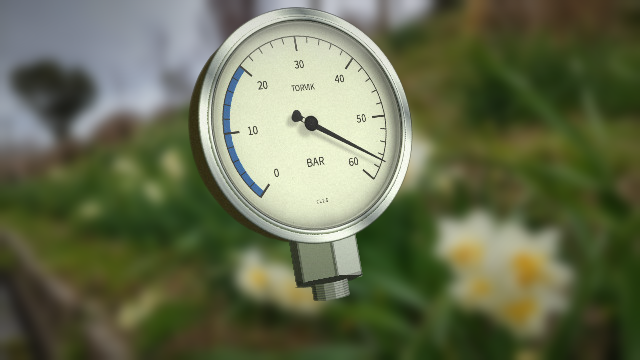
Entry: 57; bar
